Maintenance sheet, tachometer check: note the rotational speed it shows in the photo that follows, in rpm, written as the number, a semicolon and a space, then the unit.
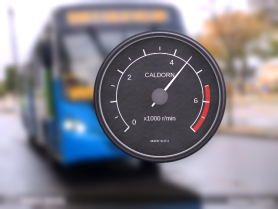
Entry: 4500; rpm
